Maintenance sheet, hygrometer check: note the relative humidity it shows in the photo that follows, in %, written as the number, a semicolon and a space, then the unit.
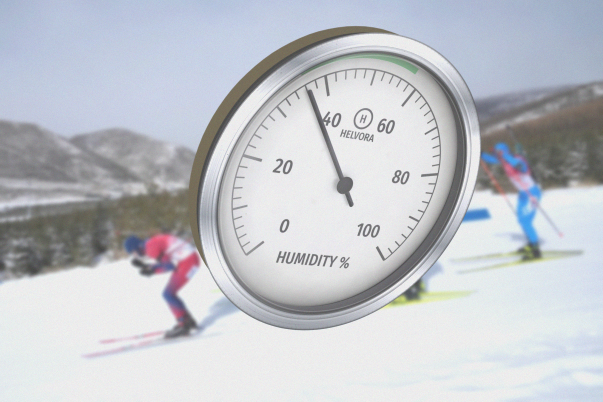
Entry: 36; %
